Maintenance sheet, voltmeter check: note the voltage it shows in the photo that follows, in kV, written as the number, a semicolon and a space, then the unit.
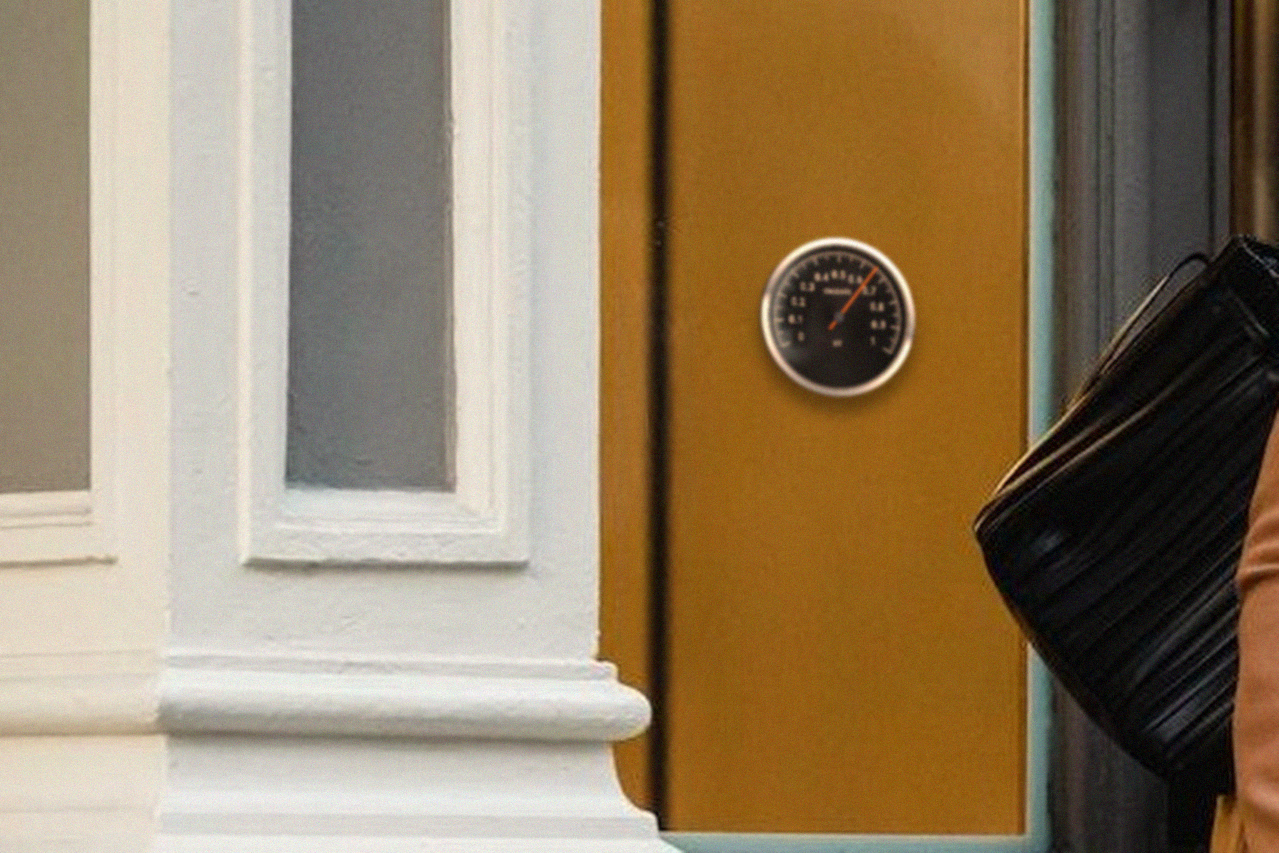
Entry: 0.65; kV
